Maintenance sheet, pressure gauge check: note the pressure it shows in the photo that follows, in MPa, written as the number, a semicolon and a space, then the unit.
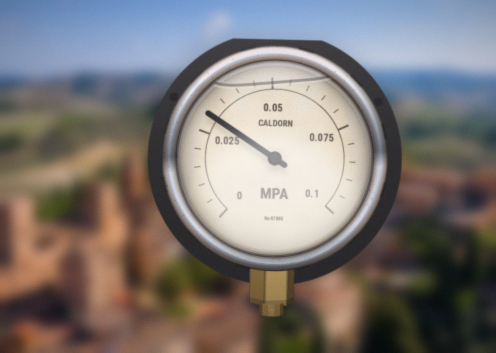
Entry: 0.03; MPa
